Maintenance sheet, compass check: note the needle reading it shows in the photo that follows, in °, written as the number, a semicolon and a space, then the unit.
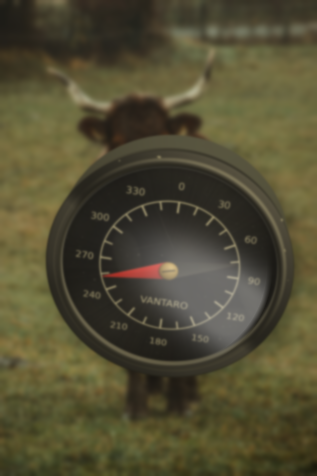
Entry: 255; °
